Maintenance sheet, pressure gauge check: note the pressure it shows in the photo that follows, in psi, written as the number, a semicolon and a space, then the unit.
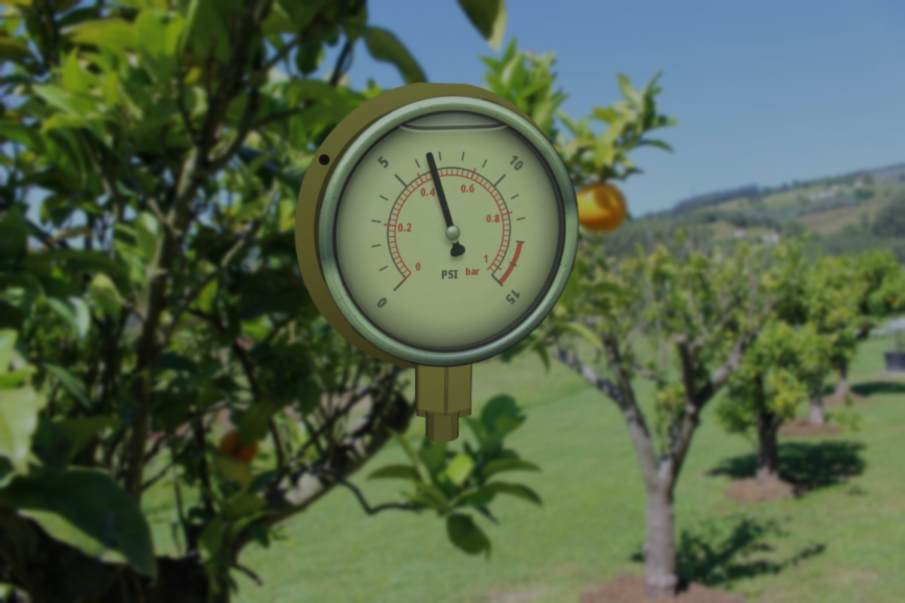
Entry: 6.5; psi
